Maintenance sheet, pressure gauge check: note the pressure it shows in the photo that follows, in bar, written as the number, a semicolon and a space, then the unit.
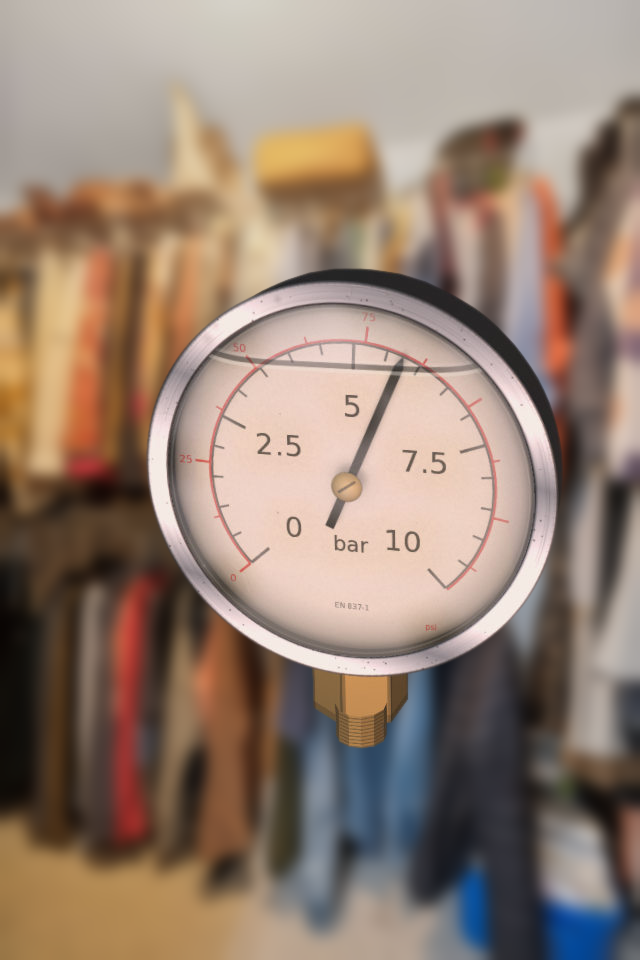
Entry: 5.75; bar
